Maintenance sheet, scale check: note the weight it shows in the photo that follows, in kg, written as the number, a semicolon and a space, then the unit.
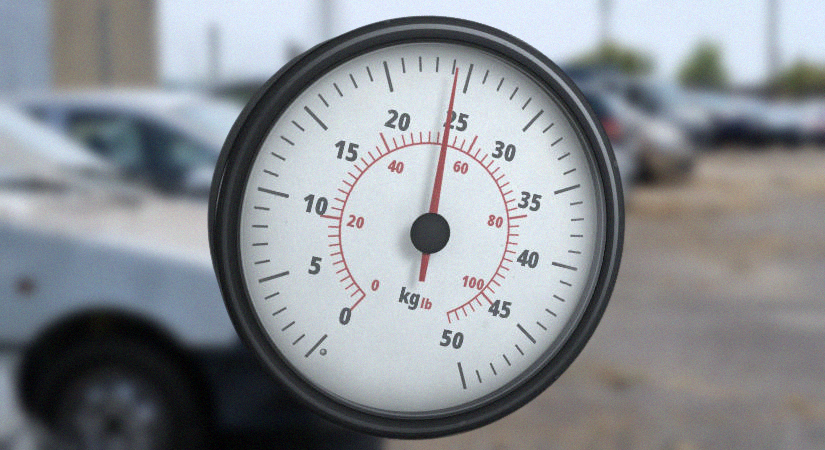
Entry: 24; kg
